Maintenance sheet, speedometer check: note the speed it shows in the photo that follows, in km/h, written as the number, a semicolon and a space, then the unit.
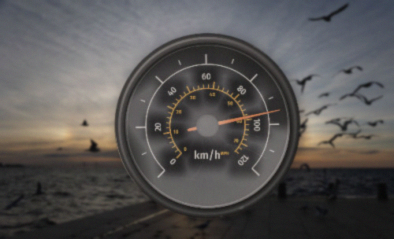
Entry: 95; km/h
